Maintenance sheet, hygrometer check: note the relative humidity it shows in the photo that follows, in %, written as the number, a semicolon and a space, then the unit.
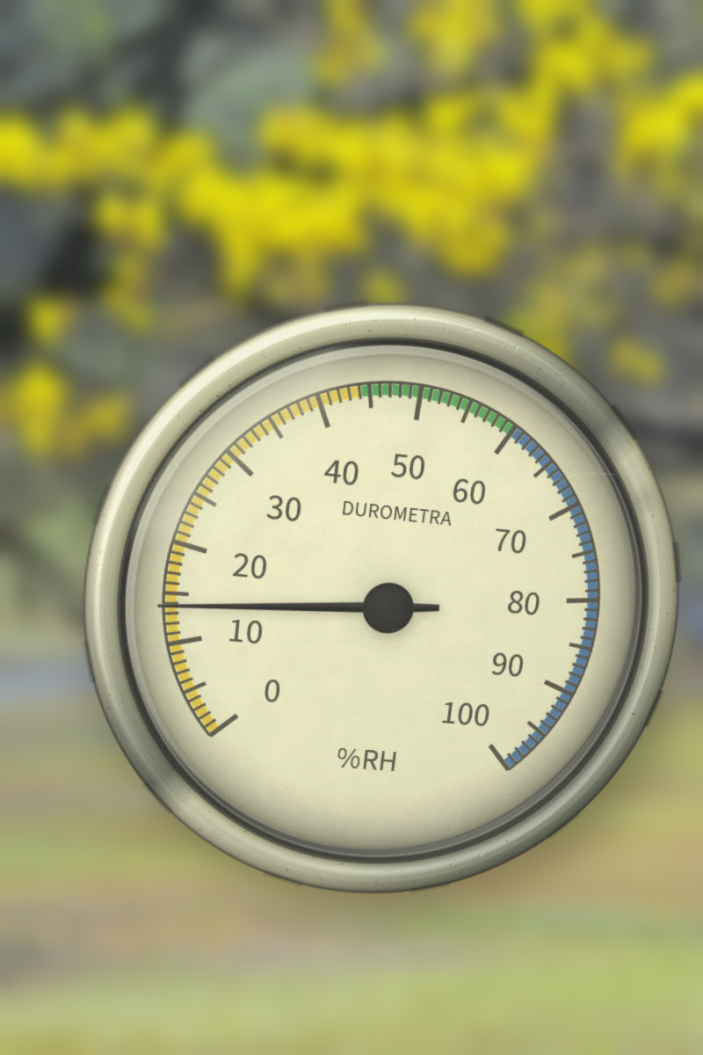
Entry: 14; %
